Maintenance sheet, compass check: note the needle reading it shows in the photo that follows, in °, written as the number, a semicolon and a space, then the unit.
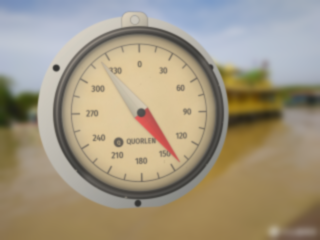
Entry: 142.5; °
